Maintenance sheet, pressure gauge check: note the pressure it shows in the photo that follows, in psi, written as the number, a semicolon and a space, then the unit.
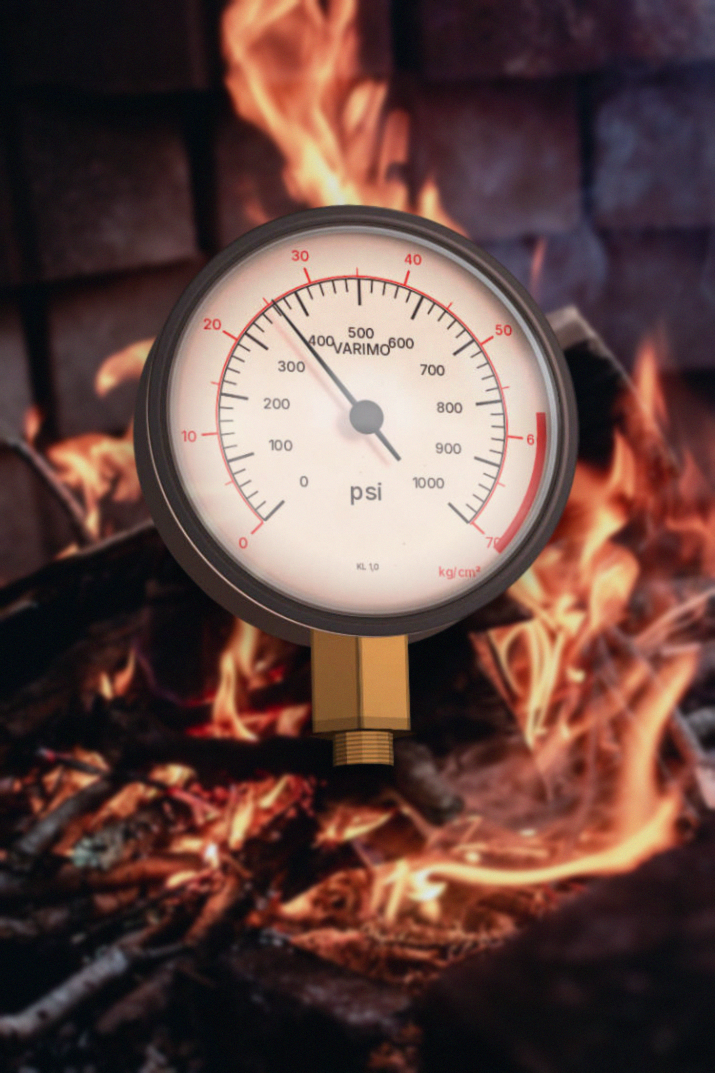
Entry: 360; psi
